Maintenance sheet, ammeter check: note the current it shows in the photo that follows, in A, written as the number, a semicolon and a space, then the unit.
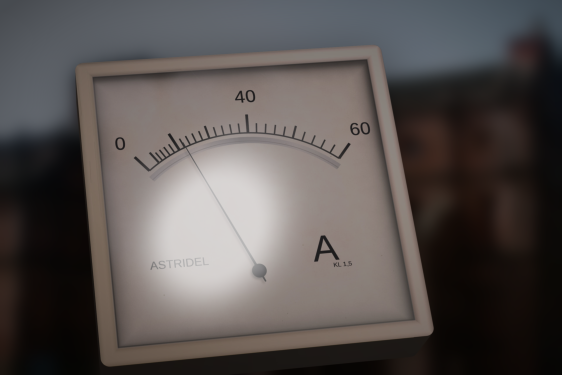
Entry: 22; A
